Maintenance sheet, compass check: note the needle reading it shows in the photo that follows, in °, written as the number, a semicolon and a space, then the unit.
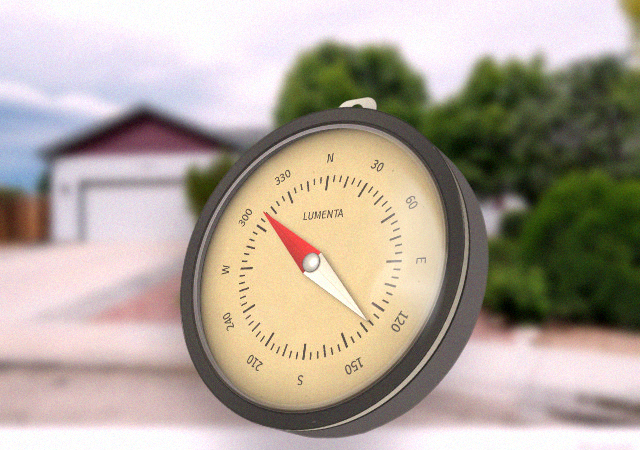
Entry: 310; °
